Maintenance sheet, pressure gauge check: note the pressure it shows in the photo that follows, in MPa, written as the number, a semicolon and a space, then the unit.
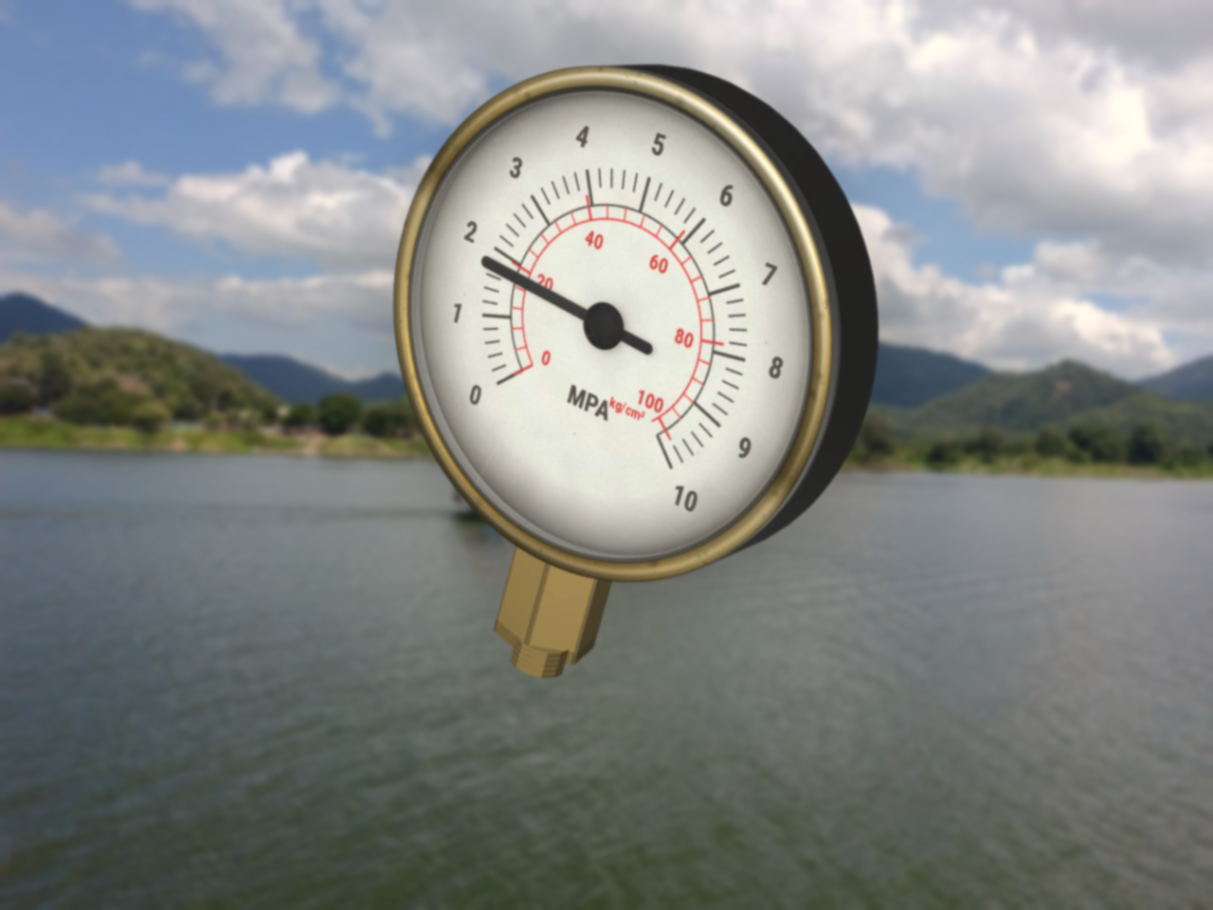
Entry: 1.8; MPa
